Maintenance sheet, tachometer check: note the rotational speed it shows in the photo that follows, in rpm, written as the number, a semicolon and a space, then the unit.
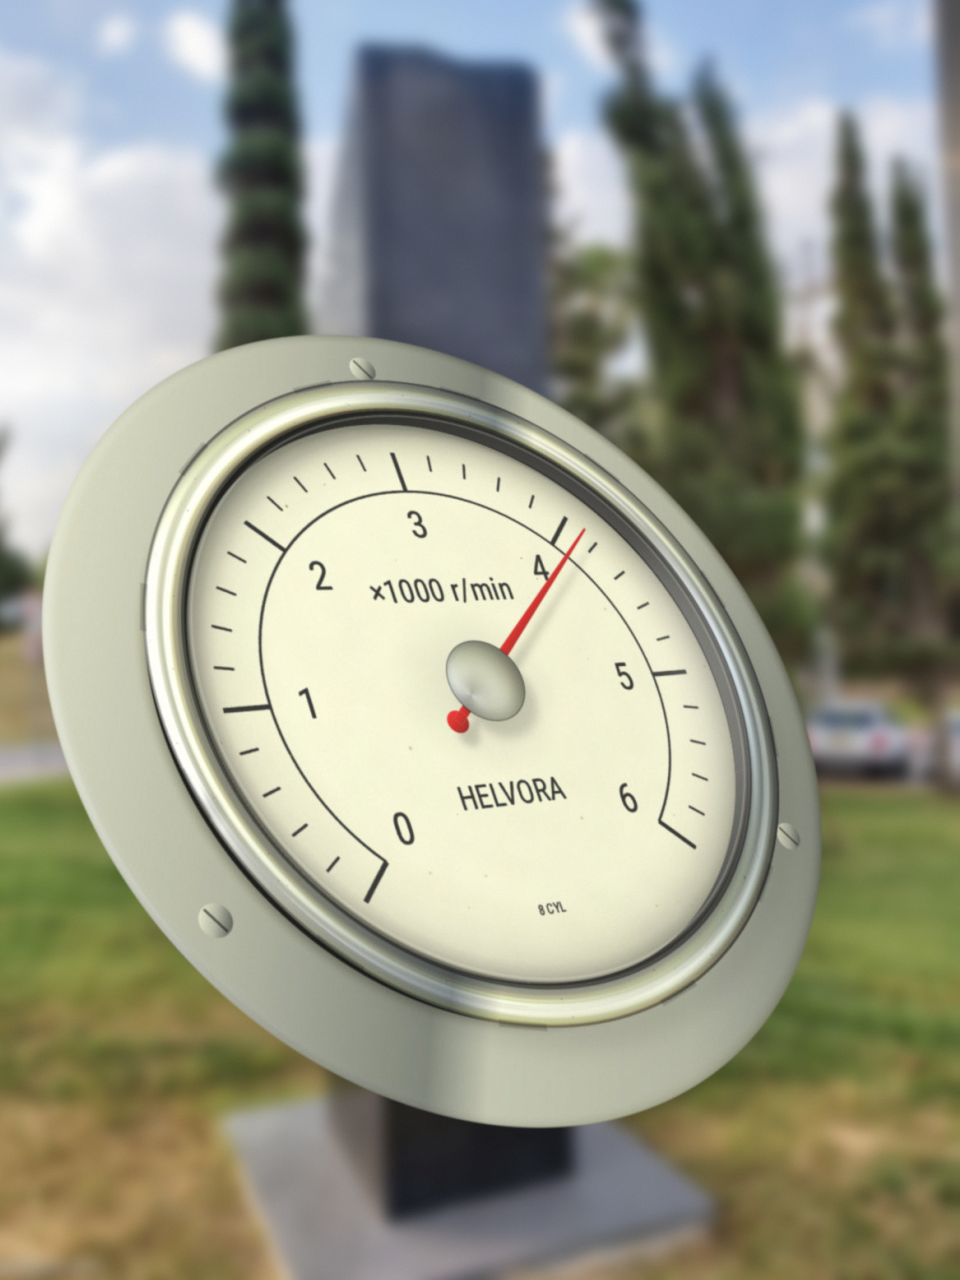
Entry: 4100; rpm
